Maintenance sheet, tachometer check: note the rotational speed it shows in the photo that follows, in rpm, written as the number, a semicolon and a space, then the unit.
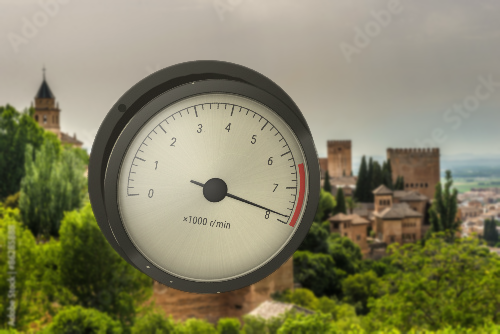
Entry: 7800; rpm
